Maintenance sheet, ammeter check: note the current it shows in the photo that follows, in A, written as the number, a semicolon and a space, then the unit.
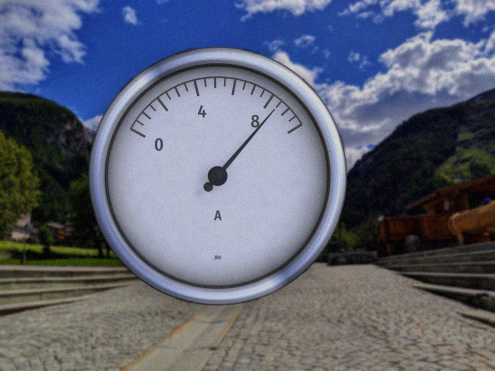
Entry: 8.5; A
